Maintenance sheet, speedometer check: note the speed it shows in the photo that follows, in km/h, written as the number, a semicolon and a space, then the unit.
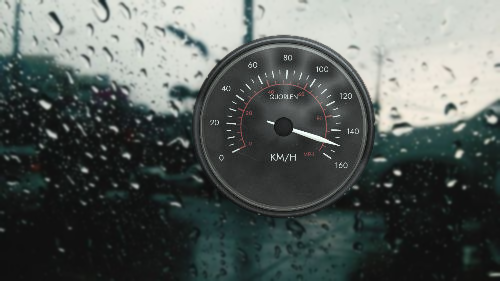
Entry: 150; km/h
